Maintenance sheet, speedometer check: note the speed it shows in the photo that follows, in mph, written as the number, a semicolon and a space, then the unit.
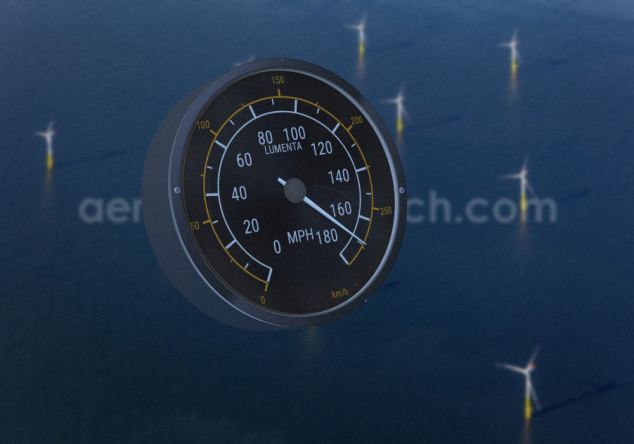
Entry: 170; mph
